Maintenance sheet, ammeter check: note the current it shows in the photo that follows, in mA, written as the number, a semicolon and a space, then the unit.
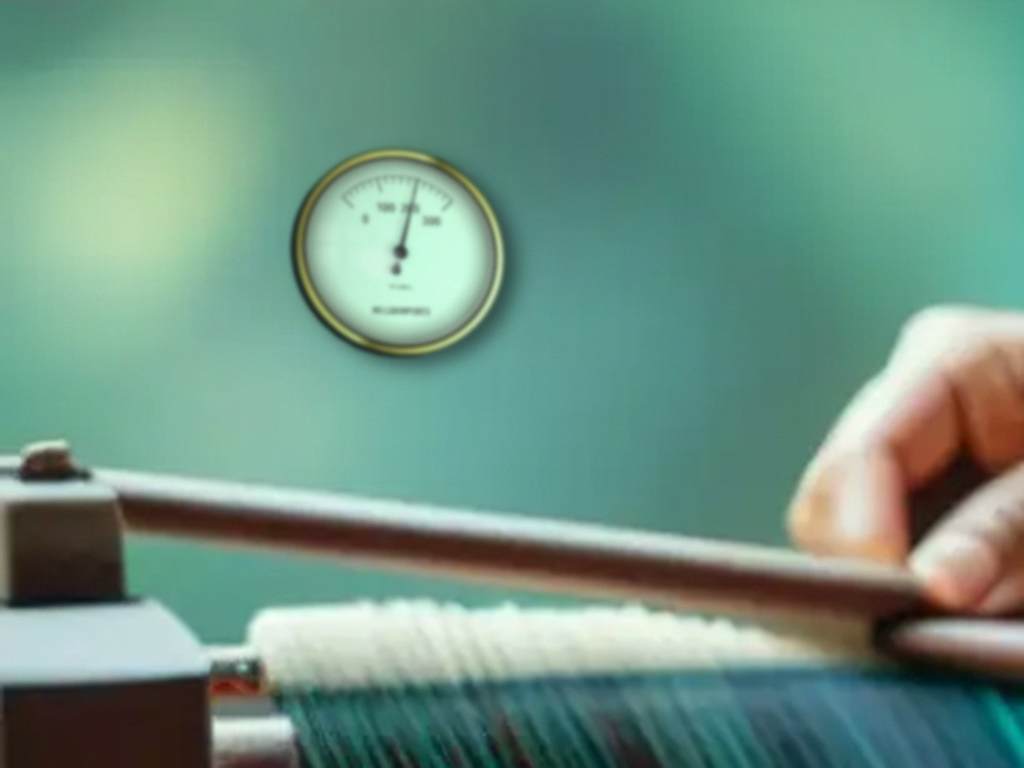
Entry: 200; mA
